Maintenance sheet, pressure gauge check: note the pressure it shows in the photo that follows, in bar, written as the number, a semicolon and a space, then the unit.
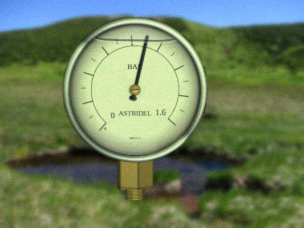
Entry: 0.9; bar
